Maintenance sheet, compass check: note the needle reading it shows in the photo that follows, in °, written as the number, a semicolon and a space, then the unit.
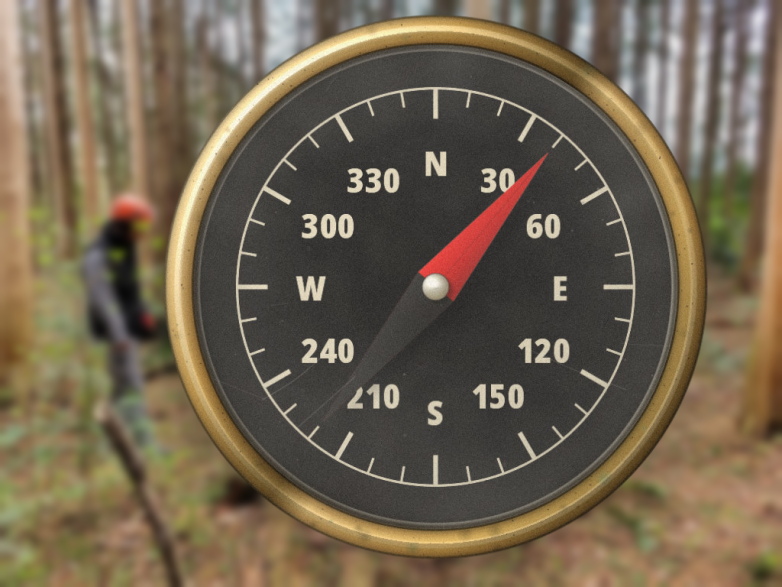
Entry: 40; °
